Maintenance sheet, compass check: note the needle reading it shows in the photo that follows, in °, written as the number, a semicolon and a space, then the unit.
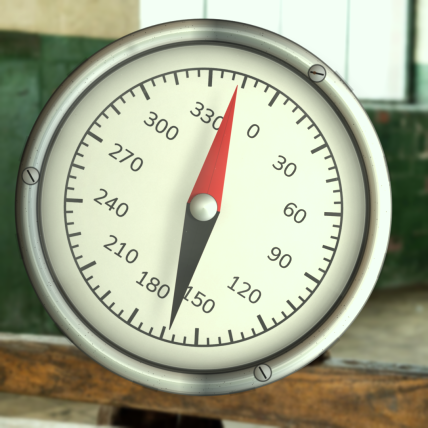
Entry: 342.5; °
